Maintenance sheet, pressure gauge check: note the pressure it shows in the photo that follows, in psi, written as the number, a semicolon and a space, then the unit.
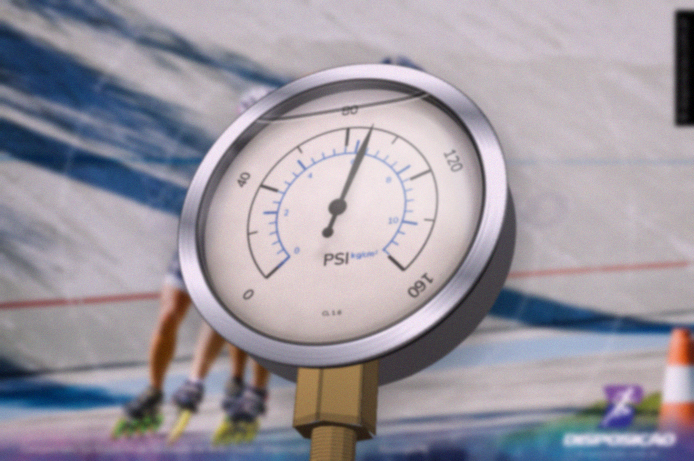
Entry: 90; psi
